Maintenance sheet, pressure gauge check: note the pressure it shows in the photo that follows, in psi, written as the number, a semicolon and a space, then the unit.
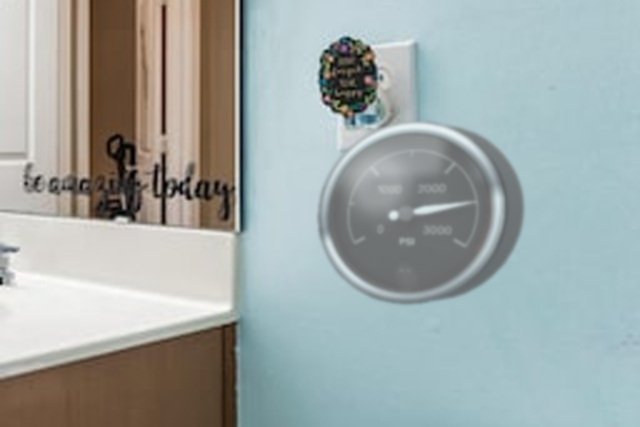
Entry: 2500; psi
